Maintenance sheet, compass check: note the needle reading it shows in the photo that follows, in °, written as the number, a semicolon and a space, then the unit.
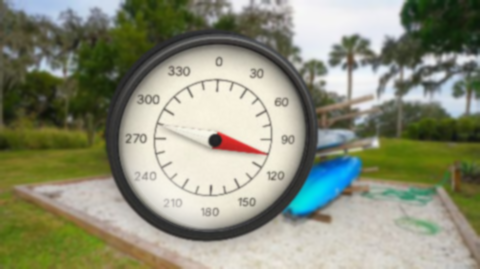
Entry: 105; °
